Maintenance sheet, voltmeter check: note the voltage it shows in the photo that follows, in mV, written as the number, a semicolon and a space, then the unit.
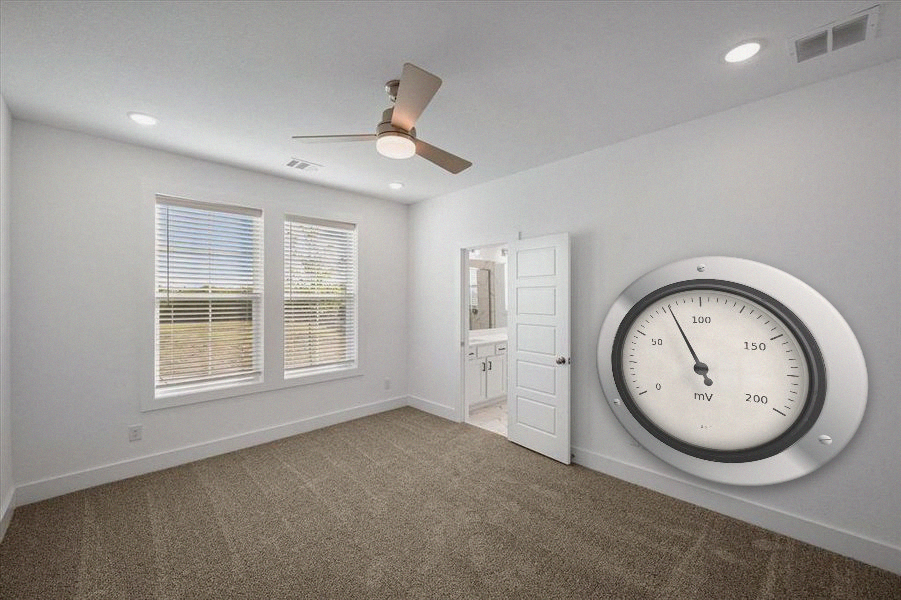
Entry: 80; mV
